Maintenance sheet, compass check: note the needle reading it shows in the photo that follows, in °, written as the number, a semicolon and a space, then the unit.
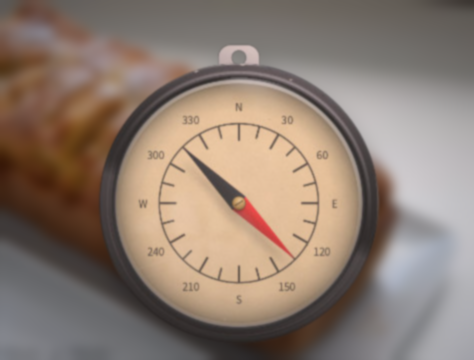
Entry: 135; °
